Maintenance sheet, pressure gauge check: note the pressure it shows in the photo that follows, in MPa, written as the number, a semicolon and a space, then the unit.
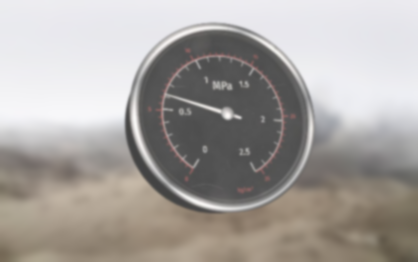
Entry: 0.6; MPa
